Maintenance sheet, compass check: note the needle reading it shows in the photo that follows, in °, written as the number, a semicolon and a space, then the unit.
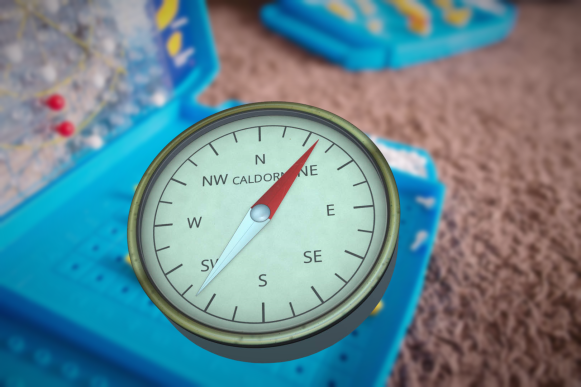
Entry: 37.5; °
